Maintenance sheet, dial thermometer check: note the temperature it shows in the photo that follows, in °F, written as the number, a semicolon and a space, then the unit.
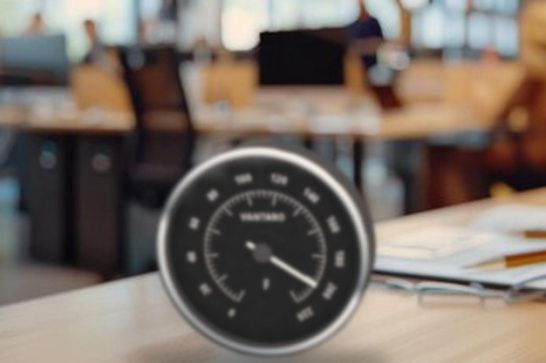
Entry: 200; °F
